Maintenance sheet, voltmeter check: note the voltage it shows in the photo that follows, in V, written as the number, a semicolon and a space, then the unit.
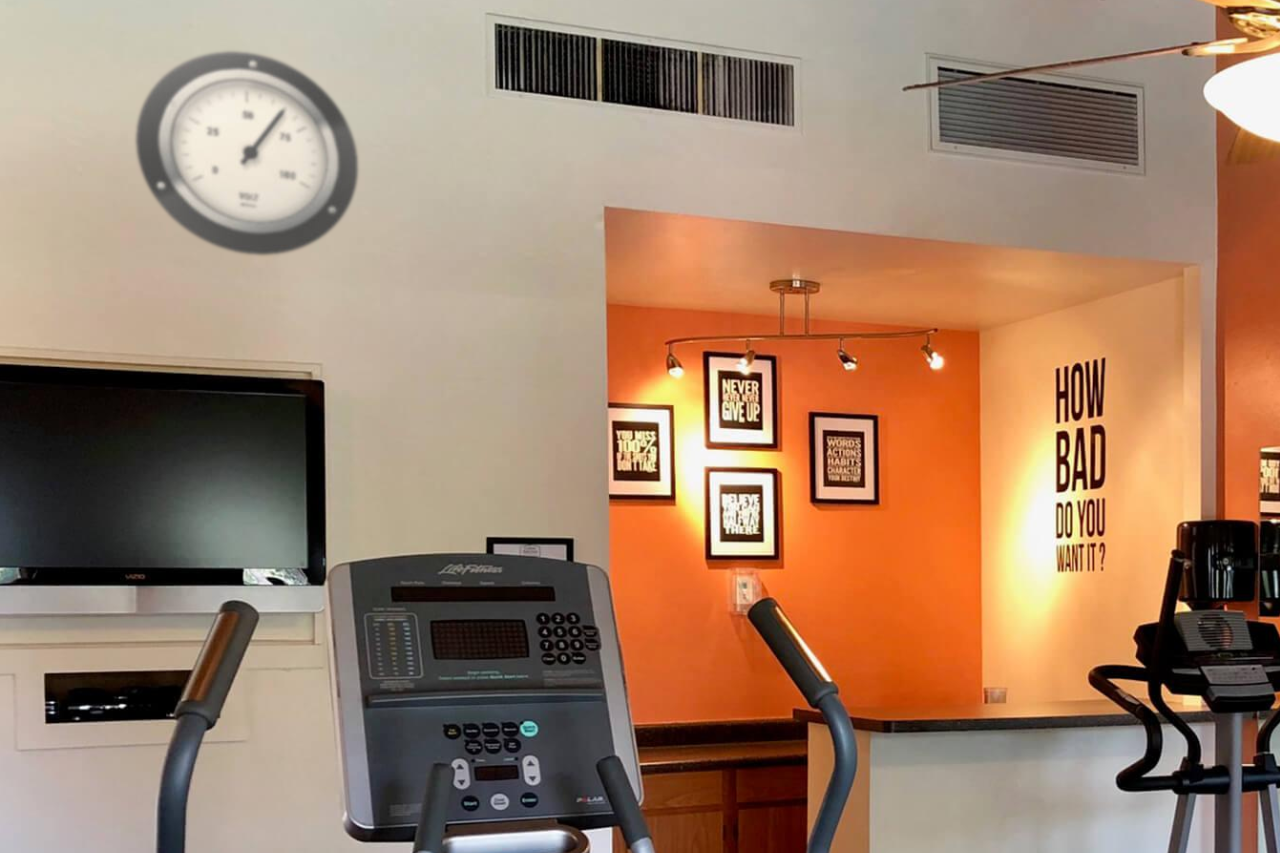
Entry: 65; V
